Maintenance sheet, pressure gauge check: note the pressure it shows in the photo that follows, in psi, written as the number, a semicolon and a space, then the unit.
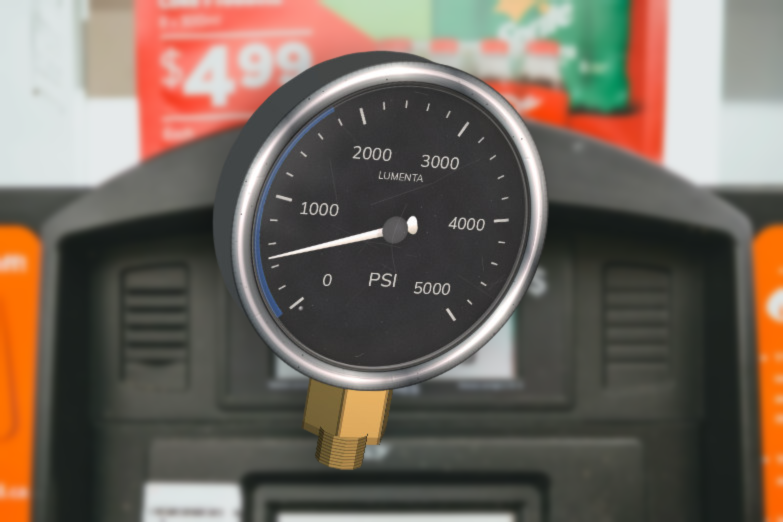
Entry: 500; psi
